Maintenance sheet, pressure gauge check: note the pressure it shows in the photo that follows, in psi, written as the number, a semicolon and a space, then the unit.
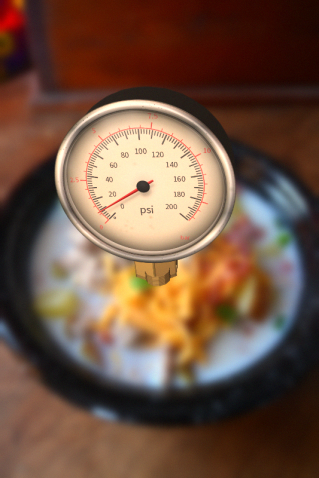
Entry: 10; psi
